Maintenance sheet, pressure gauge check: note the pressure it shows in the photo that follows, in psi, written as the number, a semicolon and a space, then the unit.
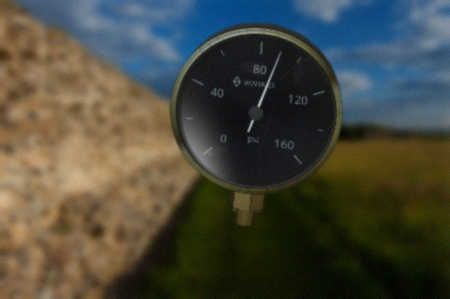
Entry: 90; psi
